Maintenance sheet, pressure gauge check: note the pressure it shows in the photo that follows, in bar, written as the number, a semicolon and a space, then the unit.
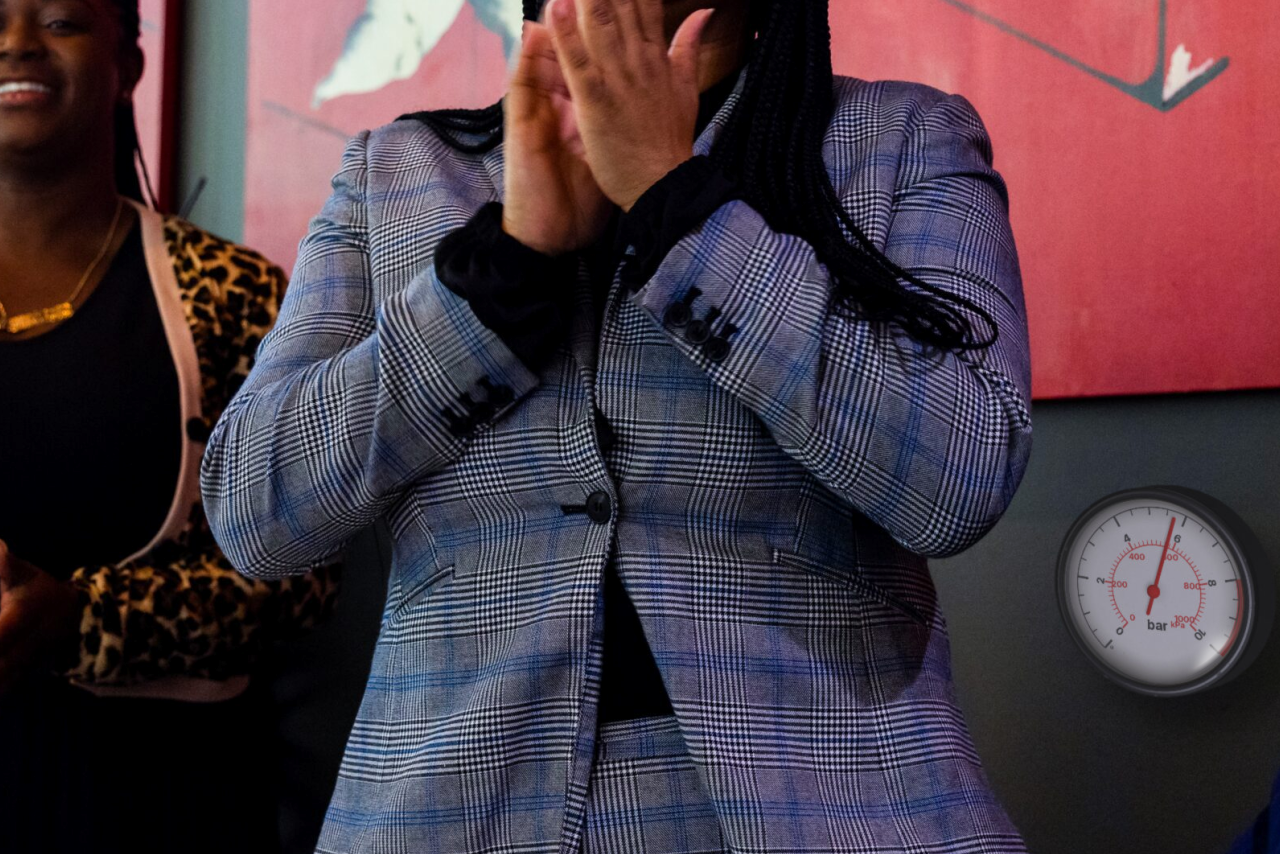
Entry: 5.75; bar
